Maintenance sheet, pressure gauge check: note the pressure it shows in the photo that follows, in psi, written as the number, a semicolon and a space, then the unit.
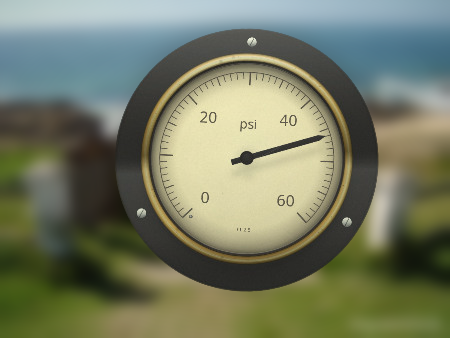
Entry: 46; psi
